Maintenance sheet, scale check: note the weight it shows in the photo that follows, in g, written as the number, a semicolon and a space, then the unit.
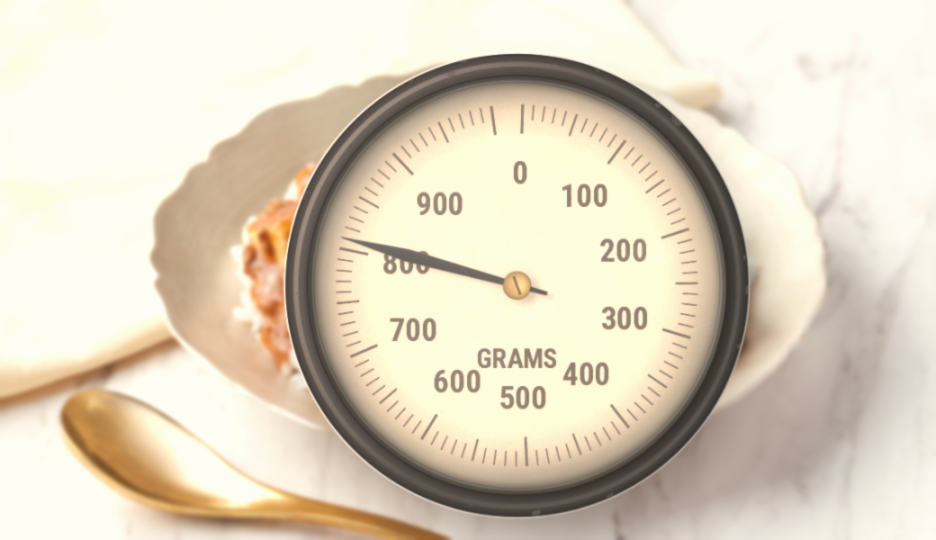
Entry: 810; g
